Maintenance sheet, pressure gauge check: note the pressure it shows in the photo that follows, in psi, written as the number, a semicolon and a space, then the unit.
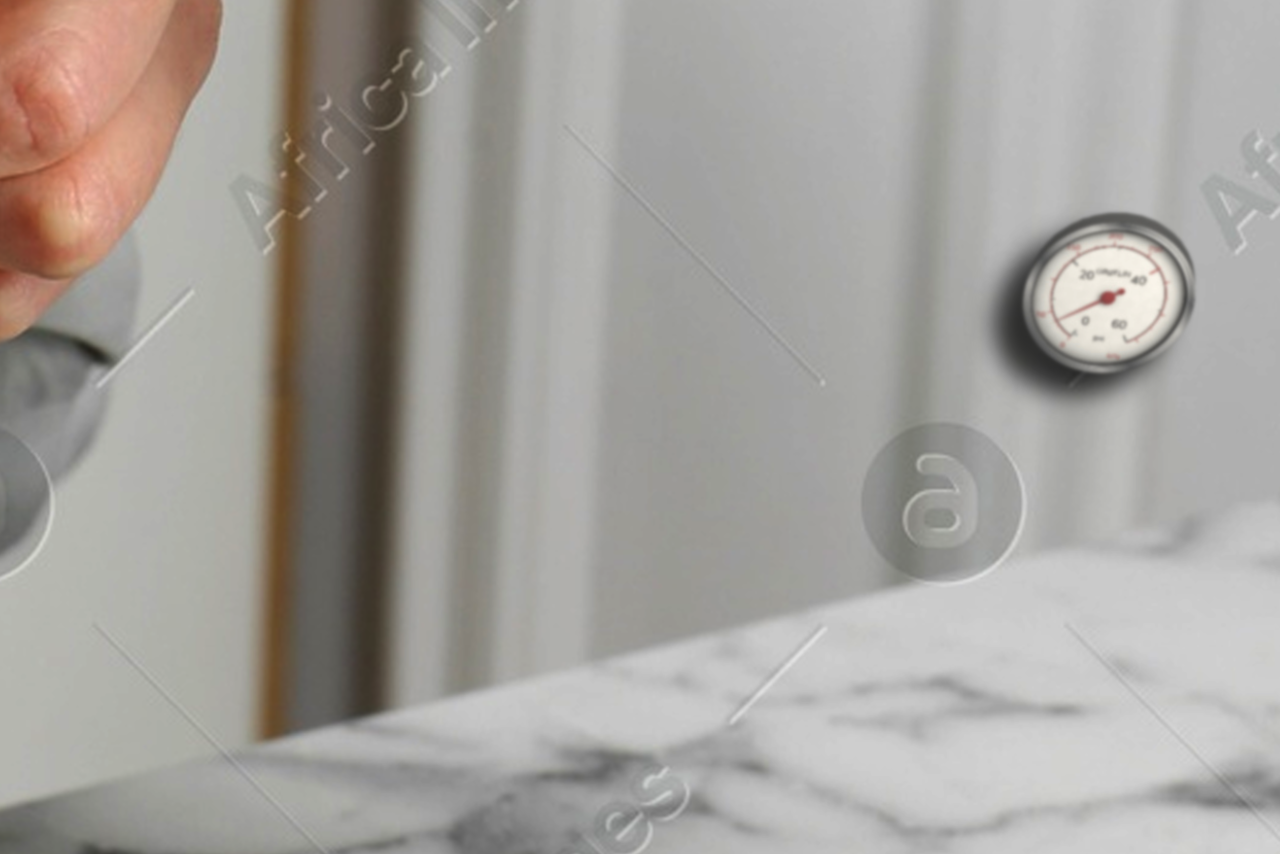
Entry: 5; psi
